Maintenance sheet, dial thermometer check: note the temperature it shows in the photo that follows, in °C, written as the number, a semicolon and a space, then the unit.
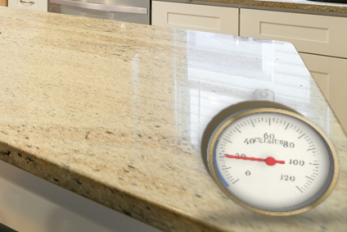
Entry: 20; °C
